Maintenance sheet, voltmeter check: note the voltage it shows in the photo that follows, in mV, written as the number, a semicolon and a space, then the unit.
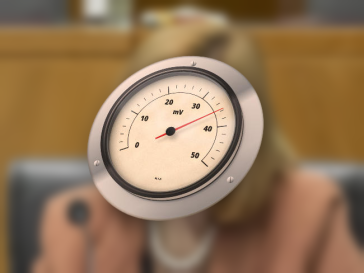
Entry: 36; mV
